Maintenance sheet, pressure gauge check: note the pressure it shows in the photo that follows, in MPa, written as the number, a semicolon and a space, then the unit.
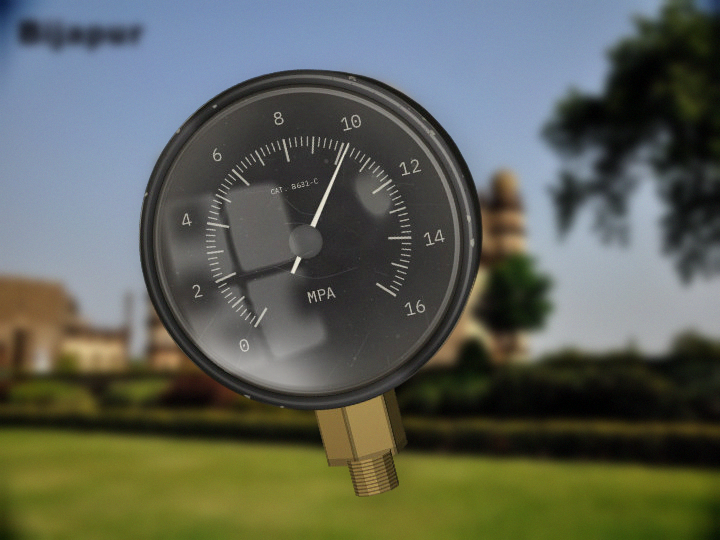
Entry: 10.2; MPa
